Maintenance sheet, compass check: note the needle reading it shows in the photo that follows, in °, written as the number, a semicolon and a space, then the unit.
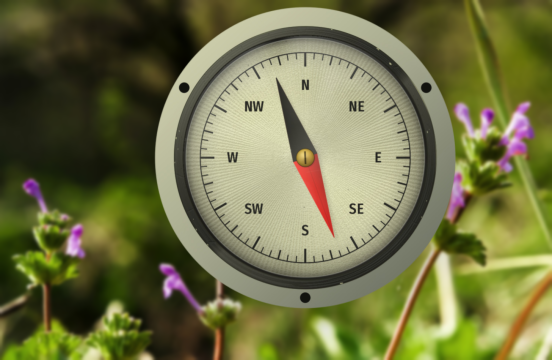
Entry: 160; °
